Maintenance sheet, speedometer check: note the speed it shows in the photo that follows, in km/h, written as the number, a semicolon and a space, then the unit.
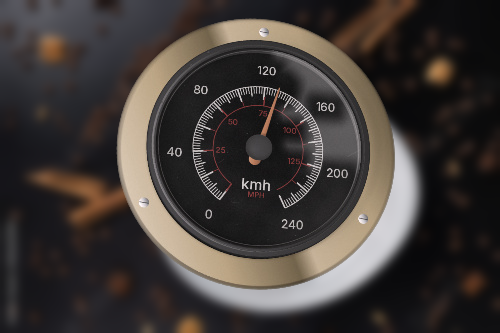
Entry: 130; km/h
